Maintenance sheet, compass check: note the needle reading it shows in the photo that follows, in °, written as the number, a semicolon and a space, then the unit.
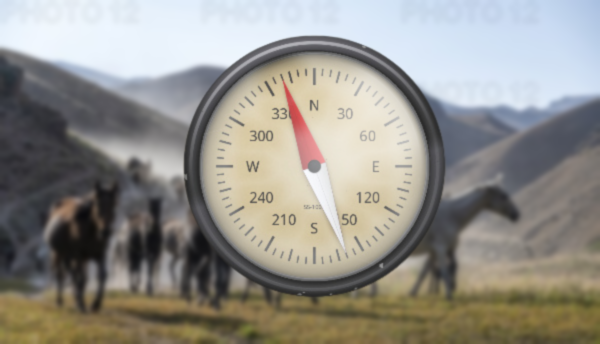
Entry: 340; °
